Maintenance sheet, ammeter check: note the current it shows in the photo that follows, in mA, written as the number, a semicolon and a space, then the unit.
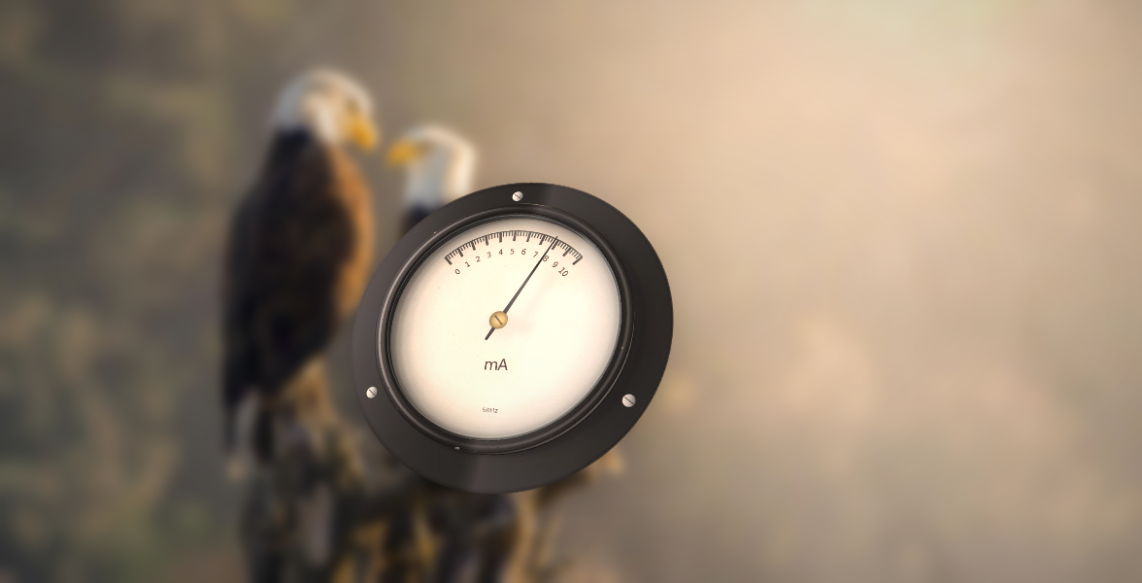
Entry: 8; mA
